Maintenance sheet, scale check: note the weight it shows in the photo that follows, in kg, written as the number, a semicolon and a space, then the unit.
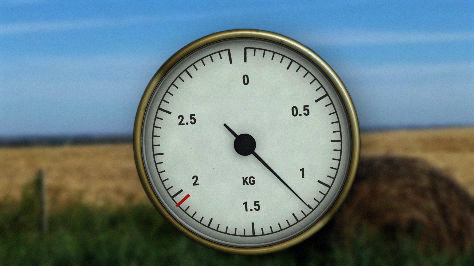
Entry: 1.15; kg
